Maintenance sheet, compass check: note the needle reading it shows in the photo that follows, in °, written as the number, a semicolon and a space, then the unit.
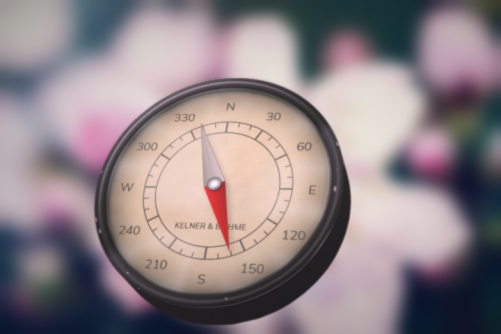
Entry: 160; °
